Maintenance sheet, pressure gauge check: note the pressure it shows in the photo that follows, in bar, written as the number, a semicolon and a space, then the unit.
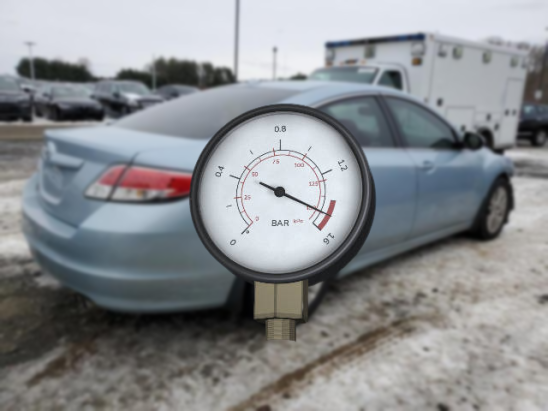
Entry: 1.5; bar
